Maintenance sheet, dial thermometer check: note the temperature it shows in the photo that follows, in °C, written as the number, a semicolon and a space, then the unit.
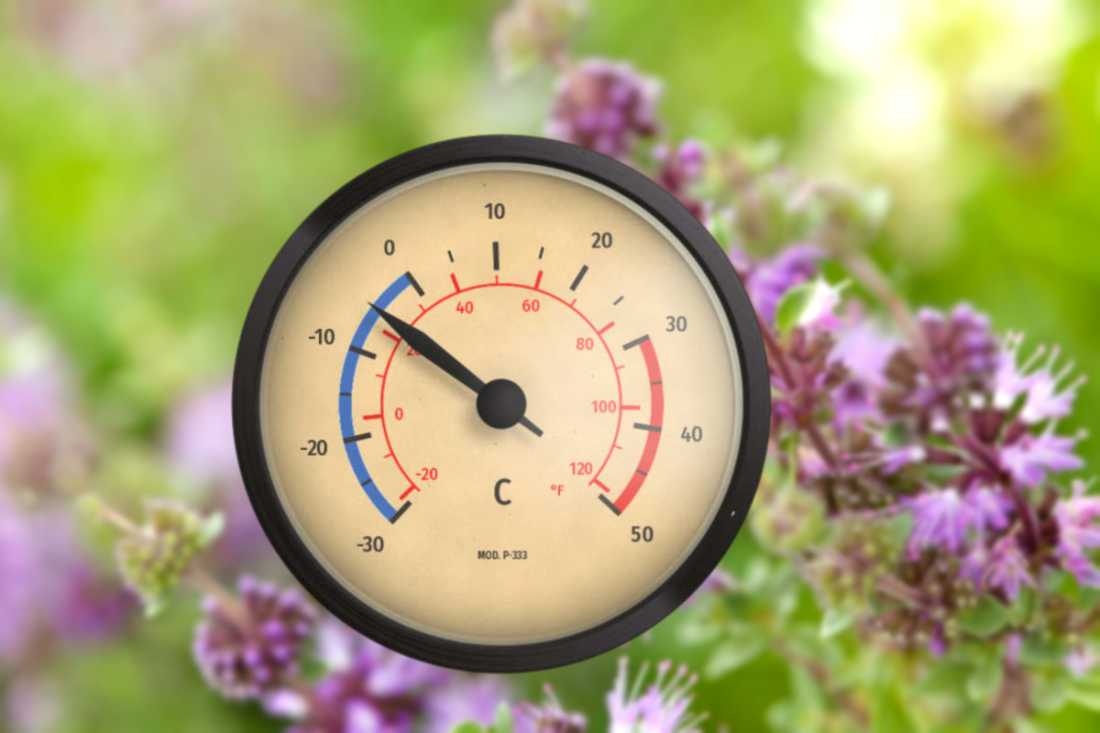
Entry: -5; °C
